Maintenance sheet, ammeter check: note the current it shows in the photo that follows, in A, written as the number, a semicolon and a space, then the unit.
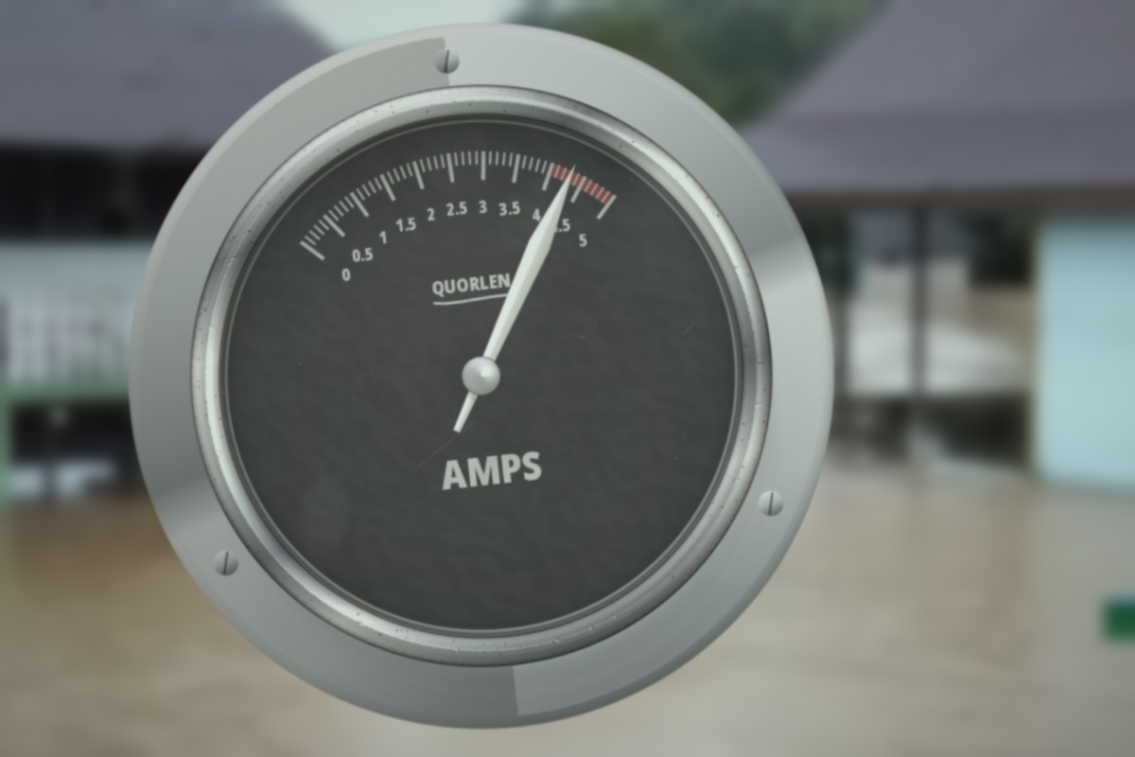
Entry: 4.3; A
